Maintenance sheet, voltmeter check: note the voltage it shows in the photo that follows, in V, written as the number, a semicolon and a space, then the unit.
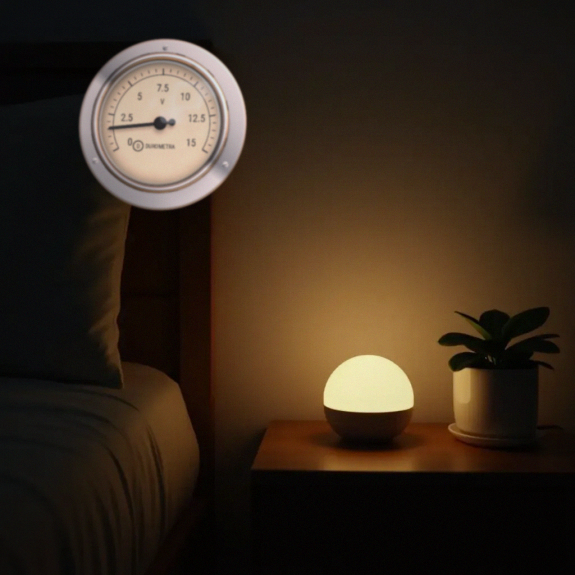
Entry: 1.5; V
